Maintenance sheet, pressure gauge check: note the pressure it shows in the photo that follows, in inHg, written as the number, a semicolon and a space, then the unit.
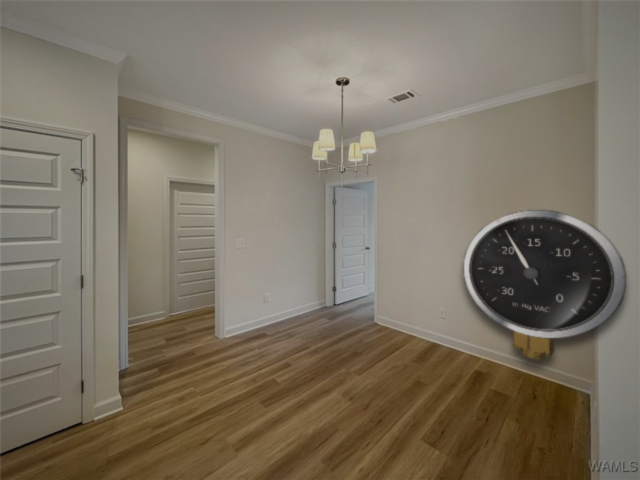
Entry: -18; inHg
